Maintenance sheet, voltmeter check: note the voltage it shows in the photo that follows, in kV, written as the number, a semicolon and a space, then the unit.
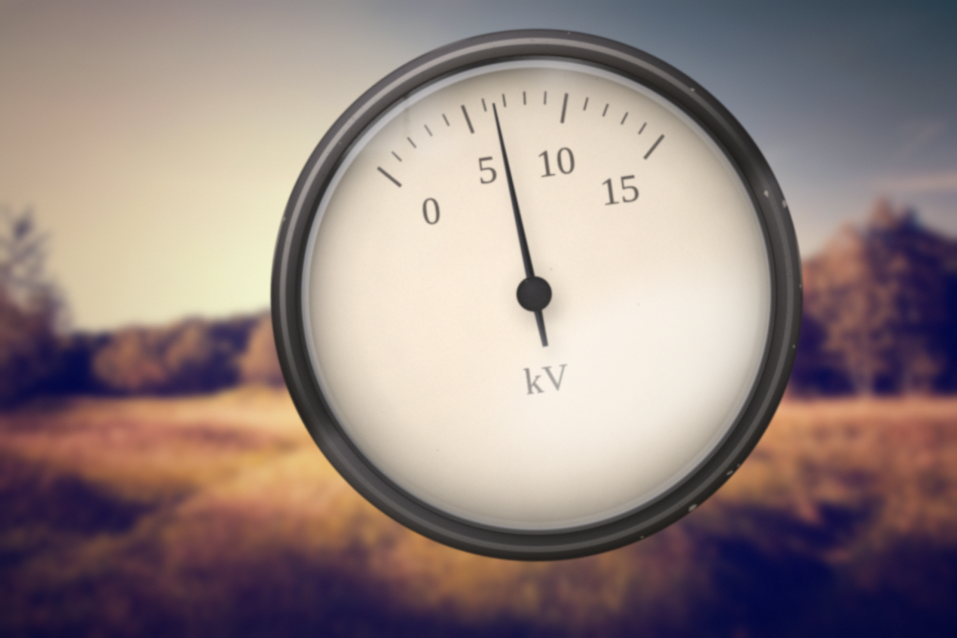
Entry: 6.5; kV
